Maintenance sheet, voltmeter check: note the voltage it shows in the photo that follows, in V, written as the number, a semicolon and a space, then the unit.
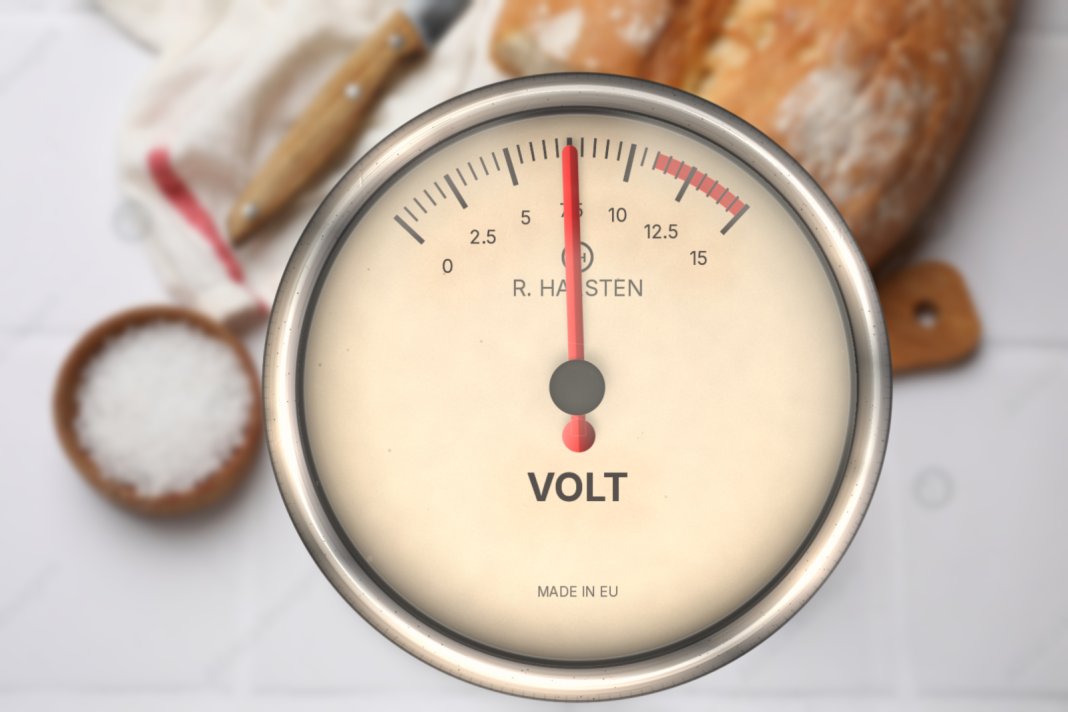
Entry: 7.5; V
